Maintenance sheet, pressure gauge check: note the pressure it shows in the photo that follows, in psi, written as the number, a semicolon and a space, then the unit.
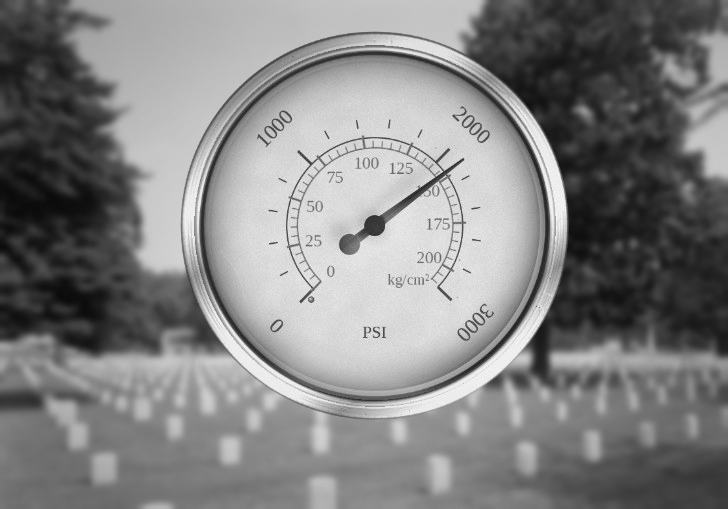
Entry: 2100; psi
